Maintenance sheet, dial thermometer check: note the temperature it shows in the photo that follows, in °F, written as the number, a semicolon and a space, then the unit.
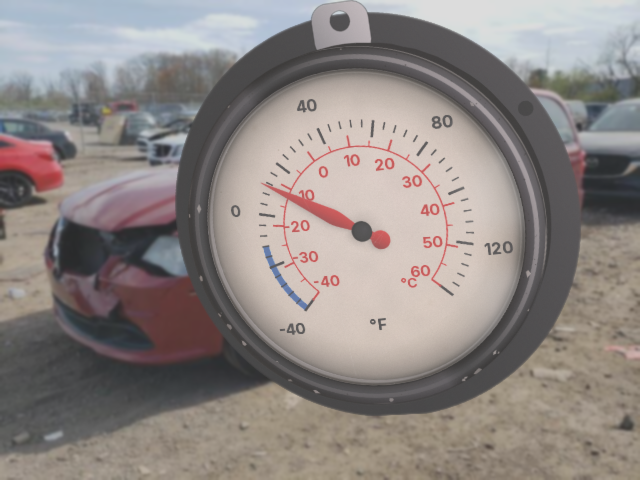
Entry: 12; °F
